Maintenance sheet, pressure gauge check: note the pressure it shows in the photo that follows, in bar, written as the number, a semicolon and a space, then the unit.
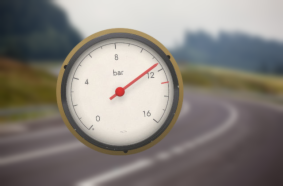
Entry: 11.5; bar
